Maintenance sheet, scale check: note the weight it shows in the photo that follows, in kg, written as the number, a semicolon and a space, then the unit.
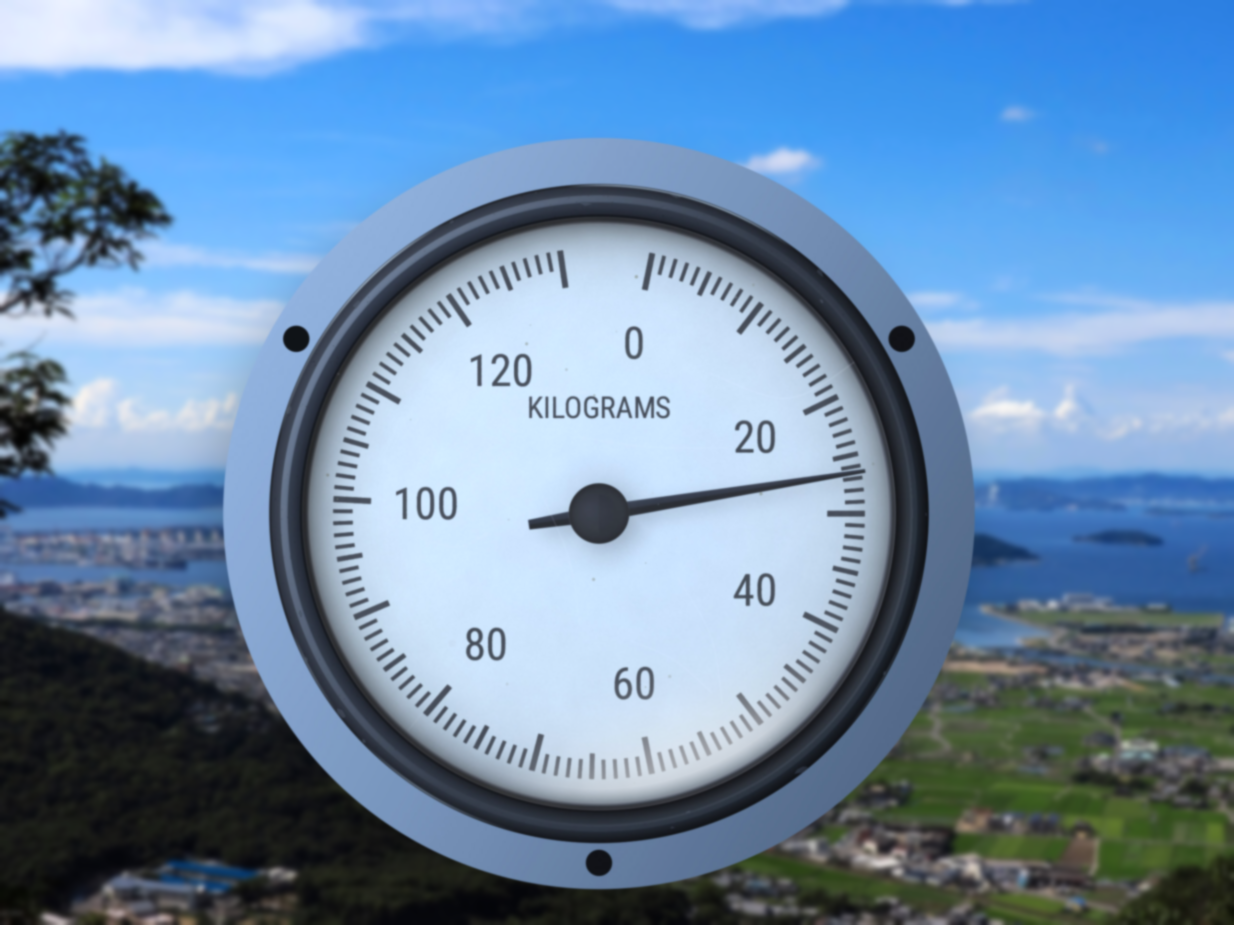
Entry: 26.5; kg
